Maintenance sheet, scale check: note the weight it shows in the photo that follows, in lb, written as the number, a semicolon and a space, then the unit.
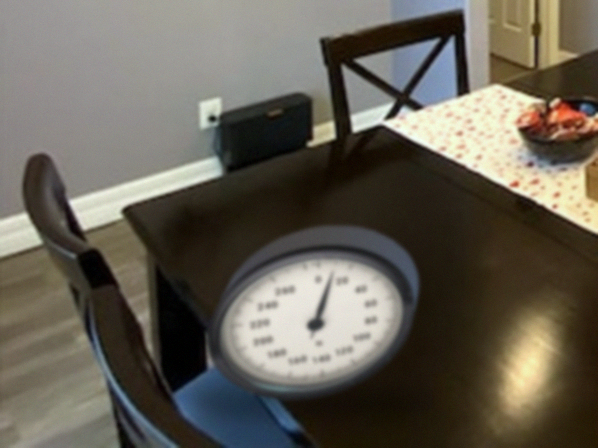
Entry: 10; lb
